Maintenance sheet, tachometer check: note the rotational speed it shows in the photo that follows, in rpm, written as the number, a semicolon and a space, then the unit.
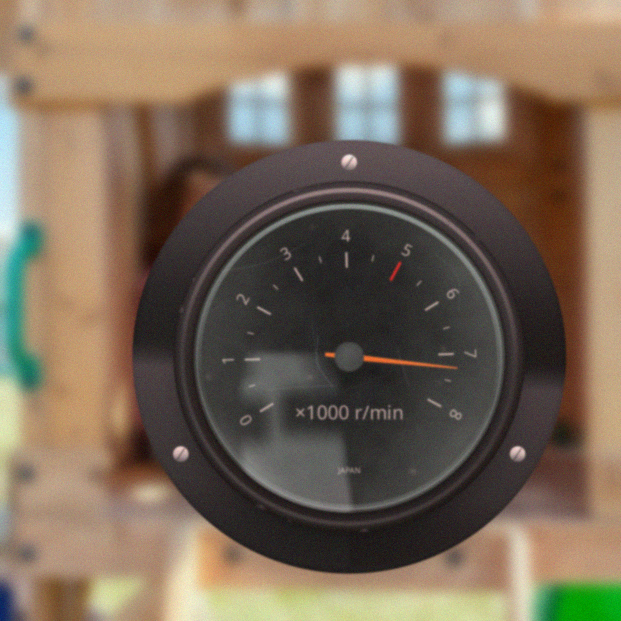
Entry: 7250; rpm
